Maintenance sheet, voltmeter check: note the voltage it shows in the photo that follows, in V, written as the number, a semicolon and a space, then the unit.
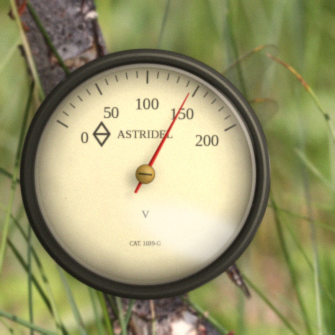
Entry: 145; V
